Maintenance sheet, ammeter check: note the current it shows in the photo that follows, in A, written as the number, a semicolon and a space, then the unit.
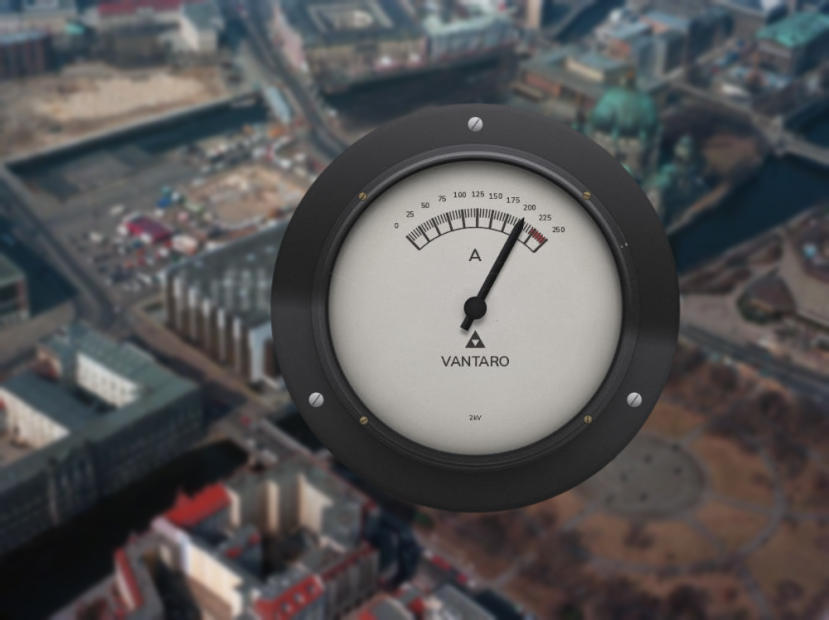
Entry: 200; A
